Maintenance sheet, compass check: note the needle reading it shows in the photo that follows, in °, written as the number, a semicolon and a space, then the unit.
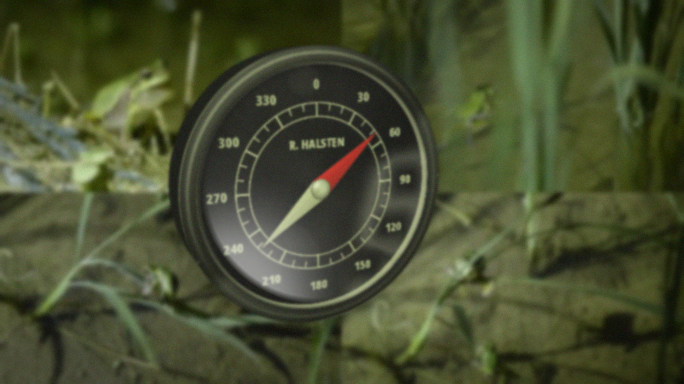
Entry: 50; °
